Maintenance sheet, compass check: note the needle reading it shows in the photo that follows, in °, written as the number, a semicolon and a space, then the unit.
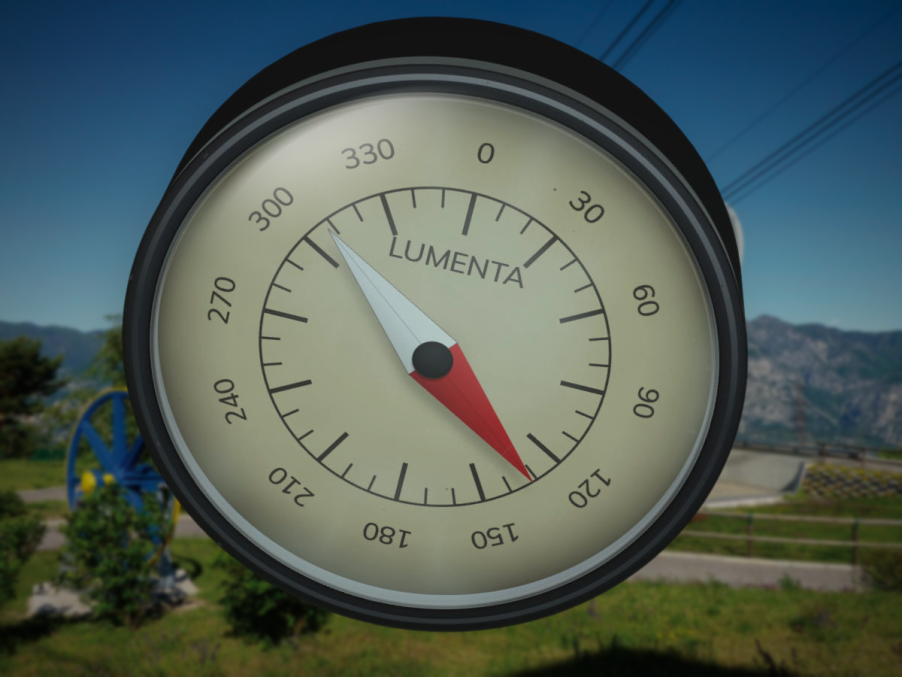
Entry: 130; °
